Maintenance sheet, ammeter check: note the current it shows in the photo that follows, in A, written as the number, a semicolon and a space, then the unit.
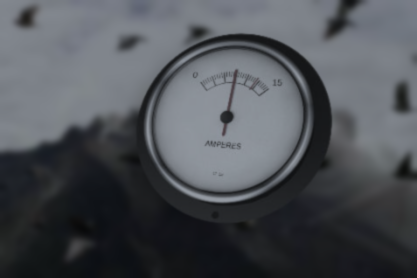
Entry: 7.5; A
